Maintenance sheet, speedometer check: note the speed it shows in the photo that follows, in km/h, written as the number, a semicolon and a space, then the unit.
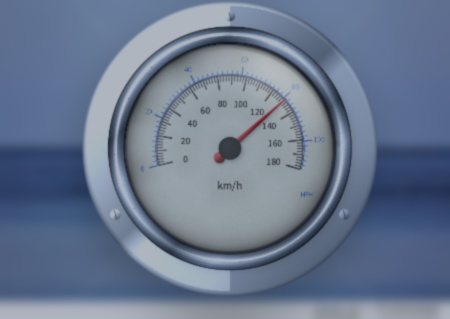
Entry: 130; km/h
